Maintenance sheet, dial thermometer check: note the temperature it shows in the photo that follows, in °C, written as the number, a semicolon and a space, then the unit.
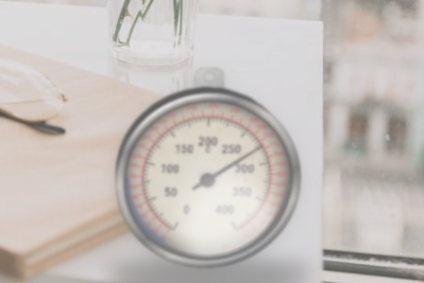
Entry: 275; °C
